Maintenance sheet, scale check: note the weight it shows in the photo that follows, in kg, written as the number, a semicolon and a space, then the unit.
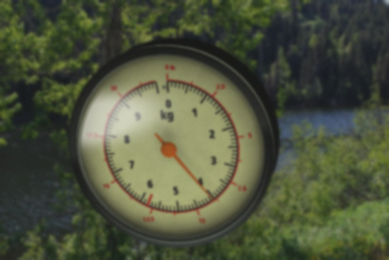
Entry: 4; kg
